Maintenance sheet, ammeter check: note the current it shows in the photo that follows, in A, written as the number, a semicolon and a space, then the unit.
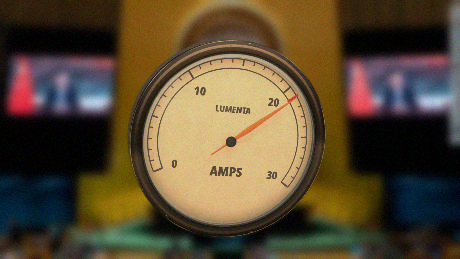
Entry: 21; A
